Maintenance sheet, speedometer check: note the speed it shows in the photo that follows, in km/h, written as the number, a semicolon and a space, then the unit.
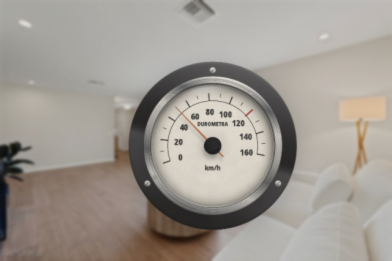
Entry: 50; km/h
